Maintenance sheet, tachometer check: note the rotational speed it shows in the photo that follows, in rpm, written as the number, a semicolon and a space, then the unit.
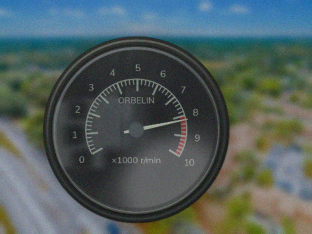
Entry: 8200; rpm
